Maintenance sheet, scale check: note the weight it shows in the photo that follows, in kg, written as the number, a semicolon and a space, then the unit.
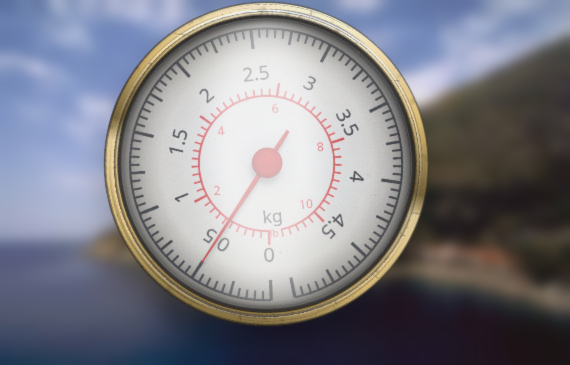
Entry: 0.5; kg
